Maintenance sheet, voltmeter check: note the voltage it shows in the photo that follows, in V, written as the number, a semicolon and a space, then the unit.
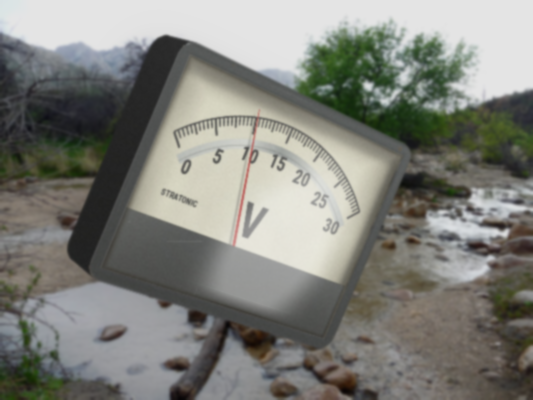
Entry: 10; V
